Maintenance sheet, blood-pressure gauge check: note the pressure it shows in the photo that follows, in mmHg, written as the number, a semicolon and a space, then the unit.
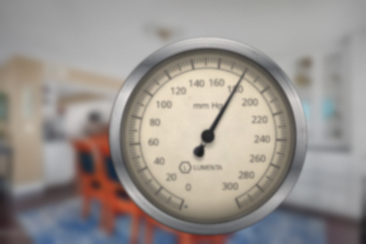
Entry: 180; mmHg
